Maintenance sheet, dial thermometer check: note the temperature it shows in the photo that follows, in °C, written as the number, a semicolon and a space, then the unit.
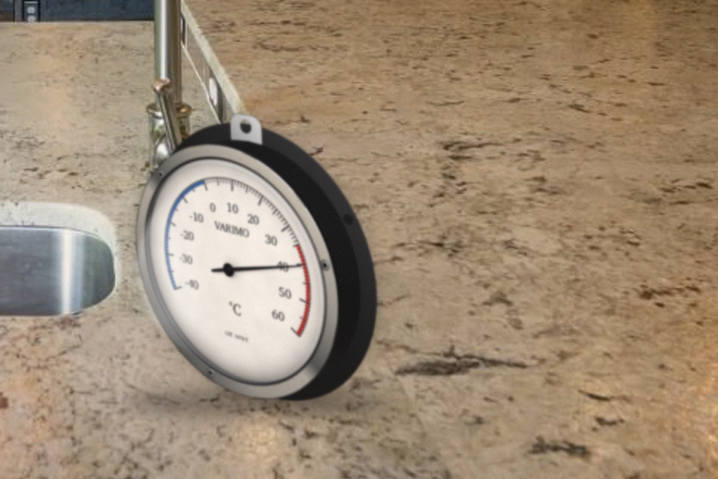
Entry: 40; °C
